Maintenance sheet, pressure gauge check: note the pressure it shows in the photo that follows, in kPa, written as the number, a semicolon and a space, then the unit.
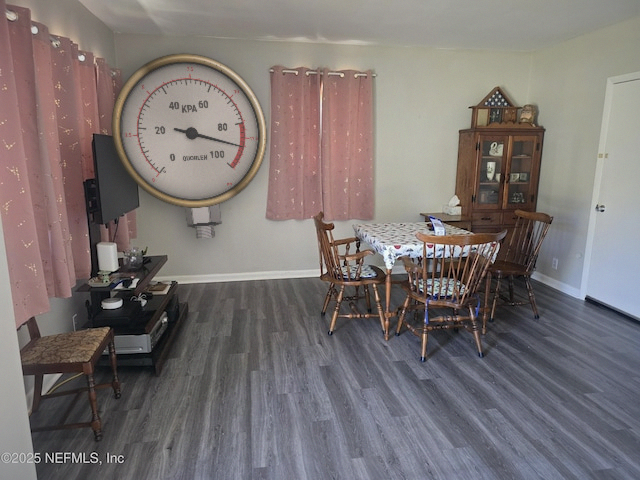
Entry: 90; kPa
